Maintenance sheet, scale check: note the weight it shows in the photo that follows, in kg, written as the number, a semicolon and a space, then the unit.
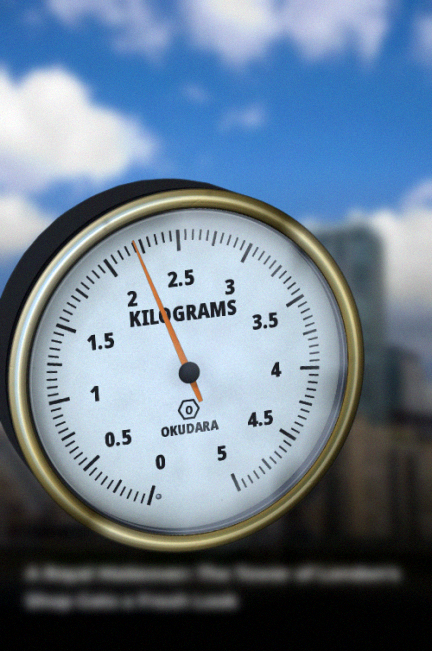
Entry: 2.2; kg
